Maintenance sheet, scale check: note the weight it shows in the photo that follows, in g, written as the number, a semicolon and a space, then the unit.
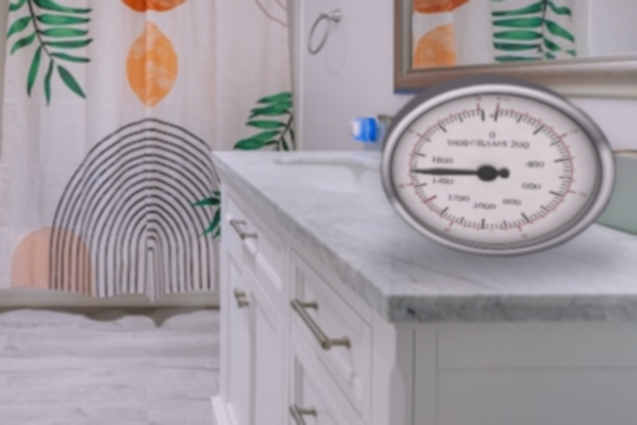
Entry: 1500; g
